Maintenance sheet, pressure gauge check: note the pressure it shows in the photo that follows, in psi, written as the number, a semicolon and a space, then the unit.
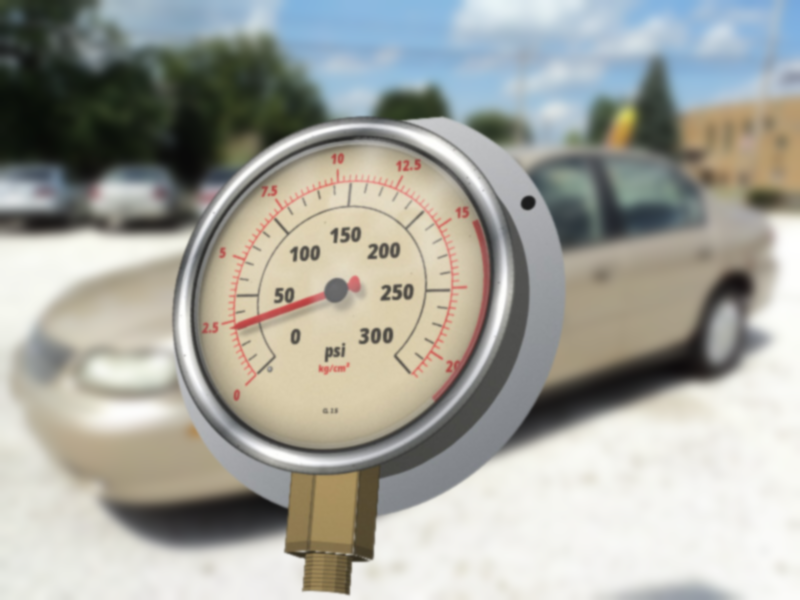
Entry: 30; psi
